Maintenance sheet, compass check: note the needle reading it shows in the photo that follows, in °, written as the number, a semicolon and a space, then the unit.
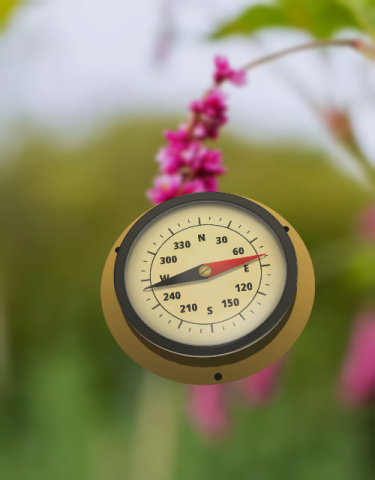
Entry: 80; °
